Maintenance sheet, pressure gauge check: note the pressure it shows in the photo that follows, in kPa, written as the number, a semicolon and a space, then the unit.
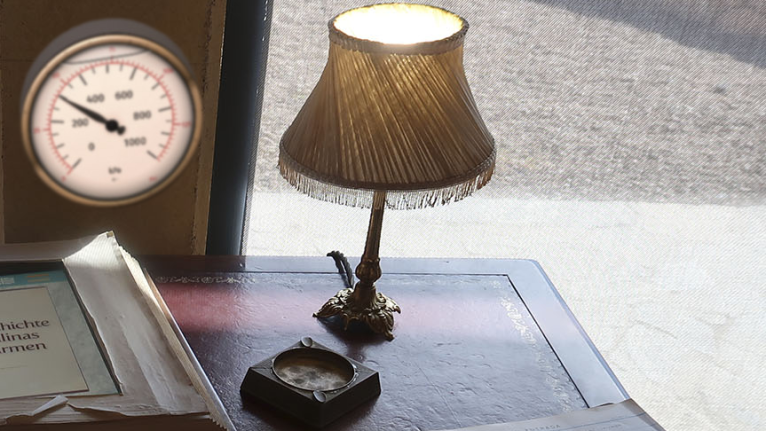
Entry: 300; kPa
